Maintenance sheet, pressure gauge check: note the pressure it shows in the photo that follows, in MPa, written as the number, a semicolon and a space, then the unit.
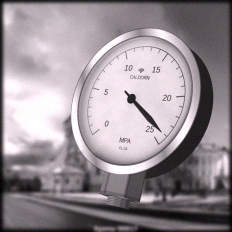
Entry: 24; MPa
